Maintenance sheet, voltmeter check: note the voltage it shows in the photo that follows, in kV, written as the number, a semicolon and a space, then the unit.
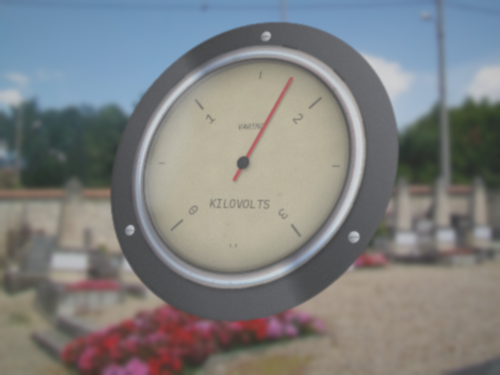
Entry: 1.75; kV
